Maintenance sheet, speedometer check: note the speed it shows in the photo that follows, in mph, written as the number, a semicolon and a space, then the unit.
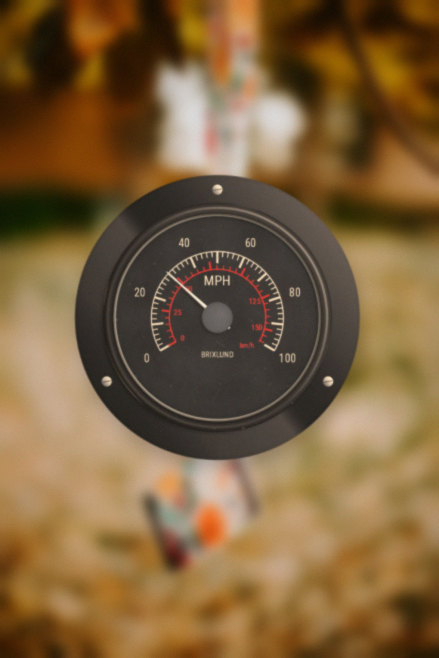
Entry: 30; mph
